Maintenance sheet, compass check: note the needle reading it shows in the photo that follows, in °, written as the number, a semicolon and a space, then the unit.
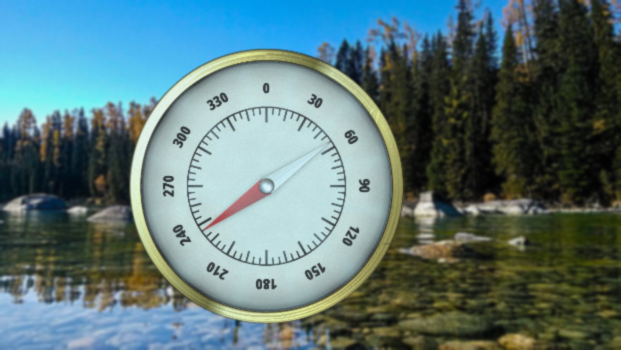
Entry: 235; °
